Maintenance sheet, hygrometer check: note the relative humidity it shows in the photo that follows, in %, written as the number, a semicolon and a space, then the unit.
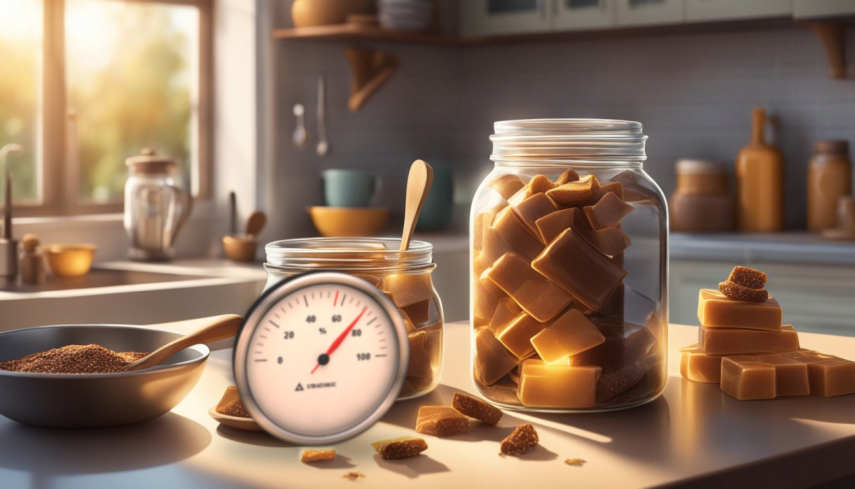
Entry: 72; %
